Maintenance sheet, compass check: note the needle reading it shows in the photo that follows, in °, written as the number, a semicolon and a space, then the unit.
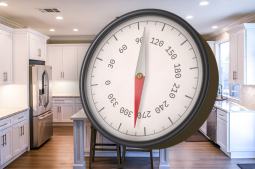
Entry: 280; °
